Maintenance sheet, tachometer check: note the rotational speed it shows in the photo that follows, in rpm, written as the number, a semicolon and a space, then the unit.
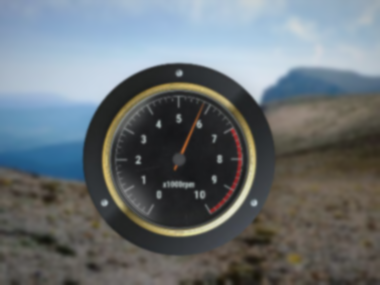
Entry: 5800; rpm
